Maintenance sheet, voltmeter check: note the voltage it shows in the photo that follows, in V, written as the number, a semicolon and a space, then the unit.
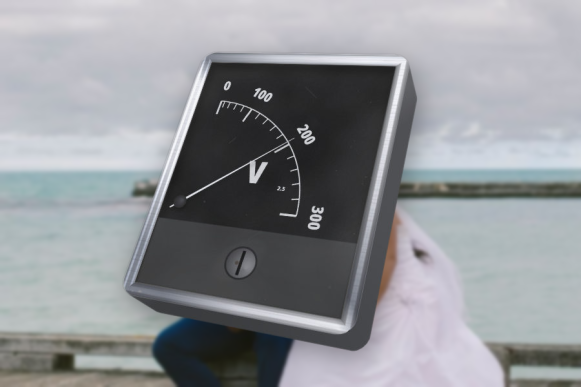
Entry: 200; V
